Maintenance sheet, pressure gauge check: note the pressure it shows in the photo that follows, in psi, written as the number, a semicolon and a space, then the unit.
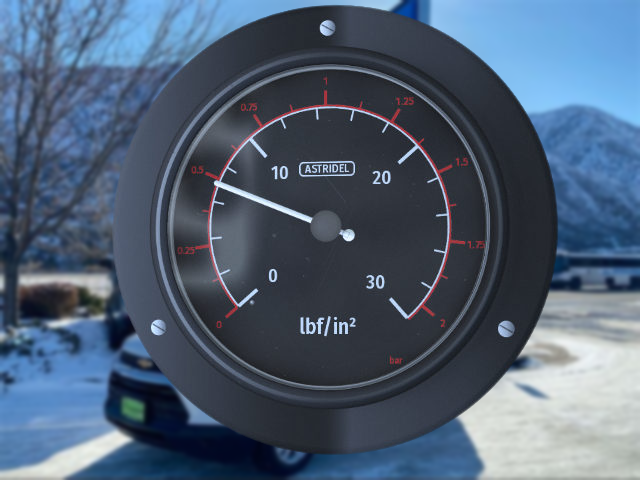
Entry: 7; psi
